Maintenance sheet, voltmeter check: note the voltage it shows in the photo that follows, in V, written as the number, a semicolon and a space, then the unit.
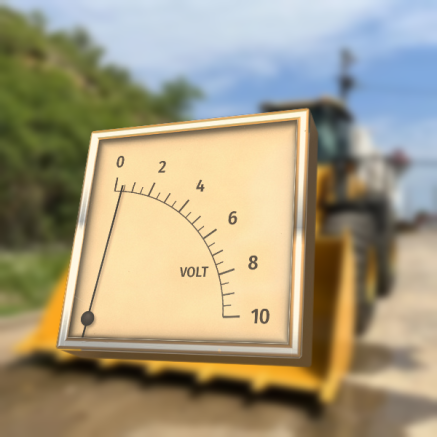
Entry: 0.5; V
